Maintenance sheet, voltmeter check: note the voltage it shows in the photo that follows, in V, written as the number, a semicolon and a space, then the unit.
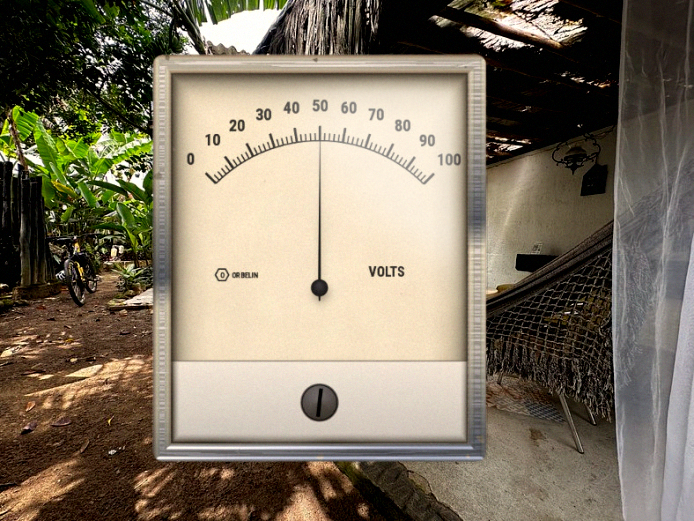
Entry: 50; V
